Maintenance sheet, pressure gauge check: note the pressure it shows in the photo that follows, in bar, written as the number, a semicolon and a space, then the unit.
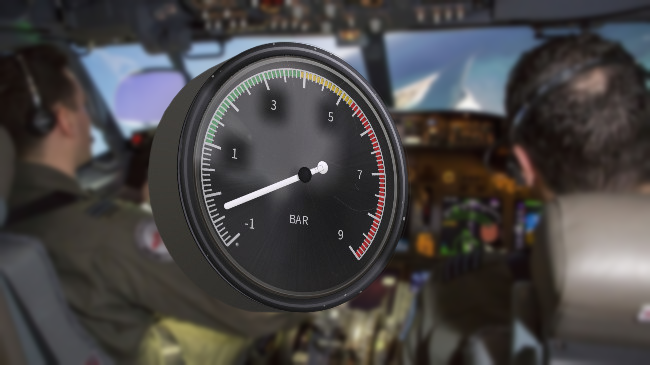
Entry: -0.3; bar
